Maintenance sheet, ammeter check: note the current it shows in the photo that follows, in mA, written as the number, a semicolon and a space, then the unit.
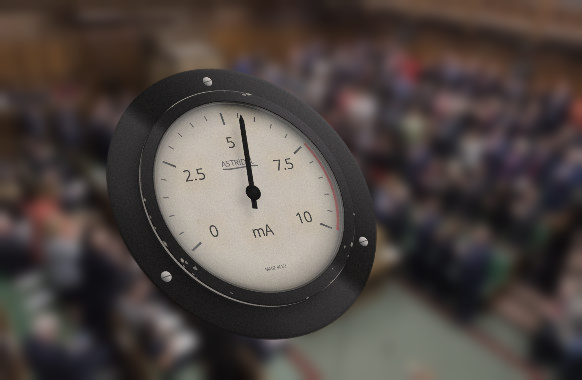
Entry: 5.5; mA
